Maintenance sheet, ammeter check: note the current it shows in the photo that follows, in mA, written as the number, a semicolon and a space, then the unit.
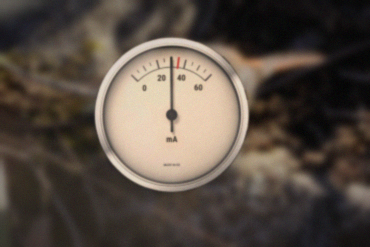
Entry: 30; mA
